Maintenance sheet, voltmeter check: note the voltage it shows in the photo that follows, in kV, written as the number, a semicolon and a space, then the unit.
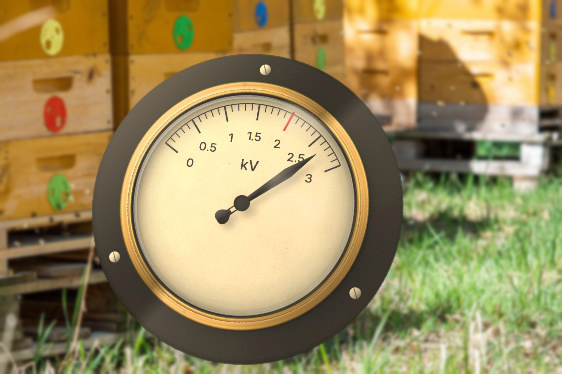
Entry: 2.7; kV
